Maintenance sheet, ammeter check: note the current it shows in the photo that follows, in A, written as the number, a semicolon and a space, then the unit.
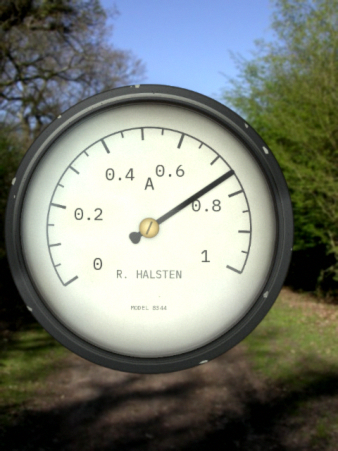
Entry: 0.75; A
